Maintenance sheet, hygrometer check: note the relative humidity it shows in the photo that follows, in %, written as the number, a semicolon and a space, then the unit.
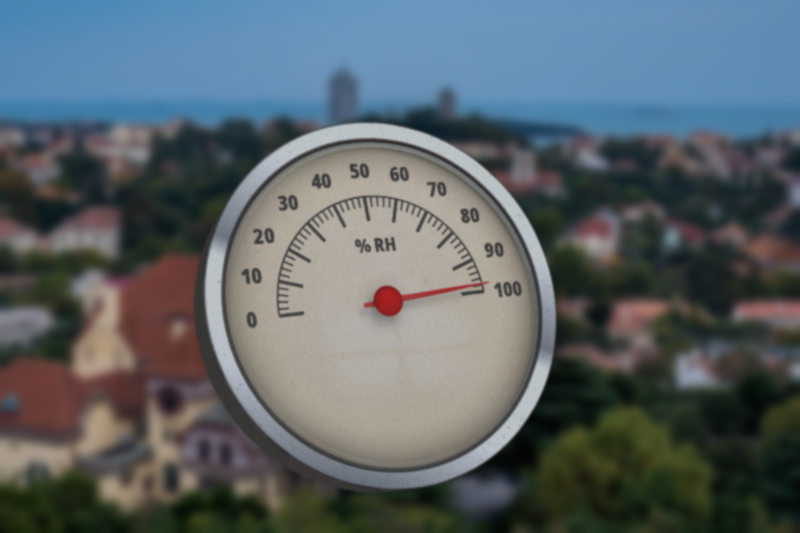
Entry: 98; %
